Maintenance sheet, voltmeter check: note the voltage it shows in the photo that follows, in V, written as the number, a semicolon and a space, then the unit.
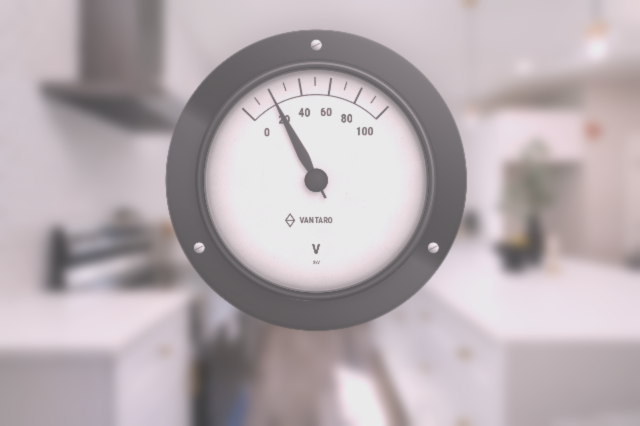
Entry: 20; V
